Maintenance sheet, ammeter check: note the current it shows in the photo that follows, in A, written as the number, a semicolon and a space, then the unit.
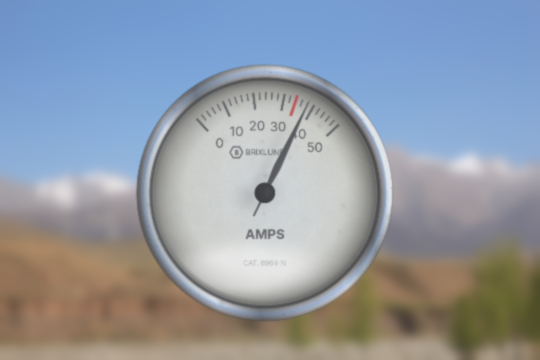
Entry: 38; A
